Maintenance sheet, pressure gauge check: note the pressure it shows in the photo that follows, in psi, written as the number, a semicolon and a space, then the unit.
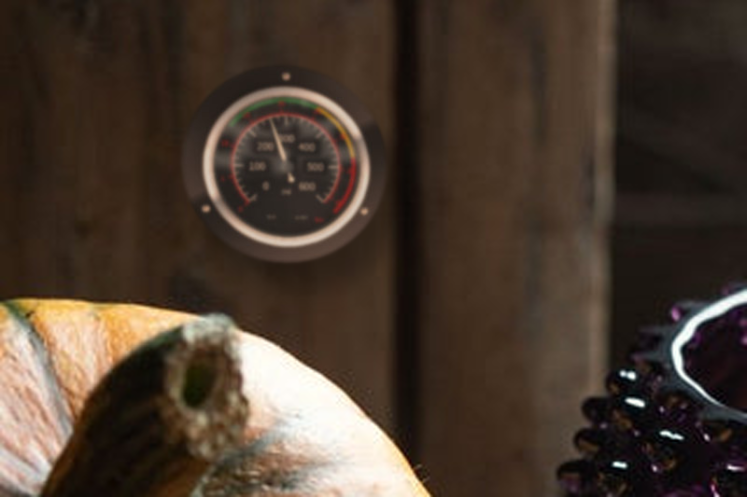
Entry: 260; psi
